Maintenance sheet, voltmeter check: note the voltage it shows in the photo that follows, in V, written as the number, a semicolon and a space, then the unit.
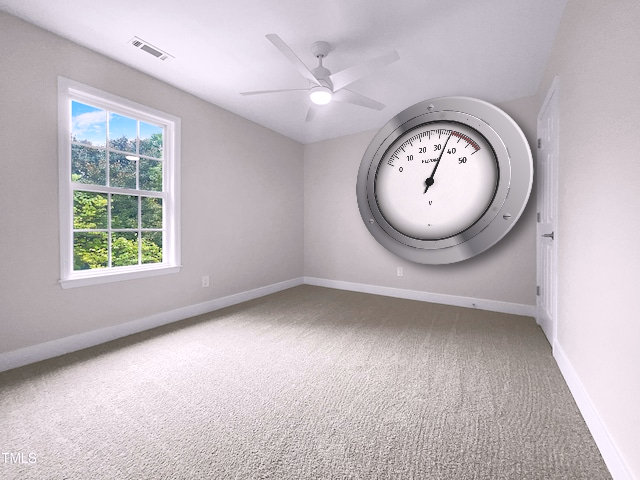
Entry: 35; V
